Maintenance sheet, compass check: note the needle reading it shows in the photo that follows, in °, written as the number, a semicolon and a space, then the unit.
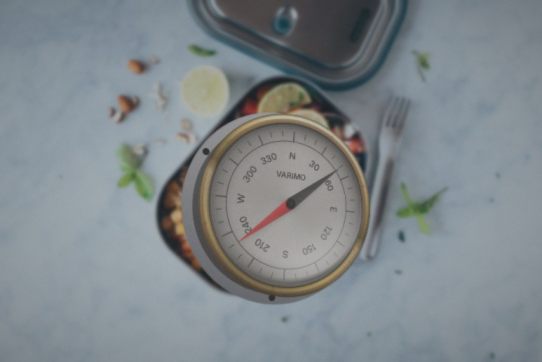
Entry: 230; °
